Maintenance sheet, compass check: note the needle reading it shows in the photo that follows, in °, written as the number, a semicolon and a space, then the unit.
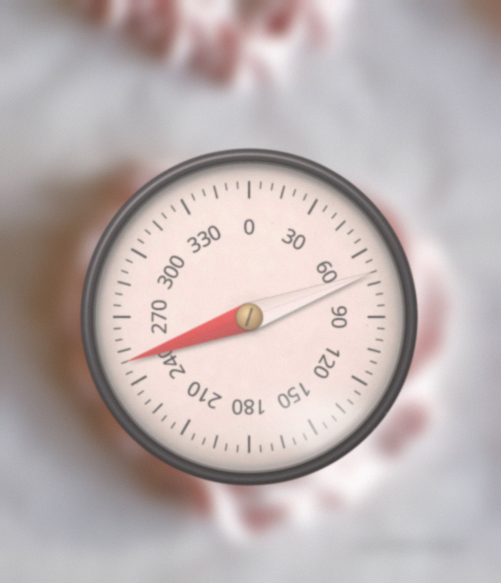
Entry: 250; °
